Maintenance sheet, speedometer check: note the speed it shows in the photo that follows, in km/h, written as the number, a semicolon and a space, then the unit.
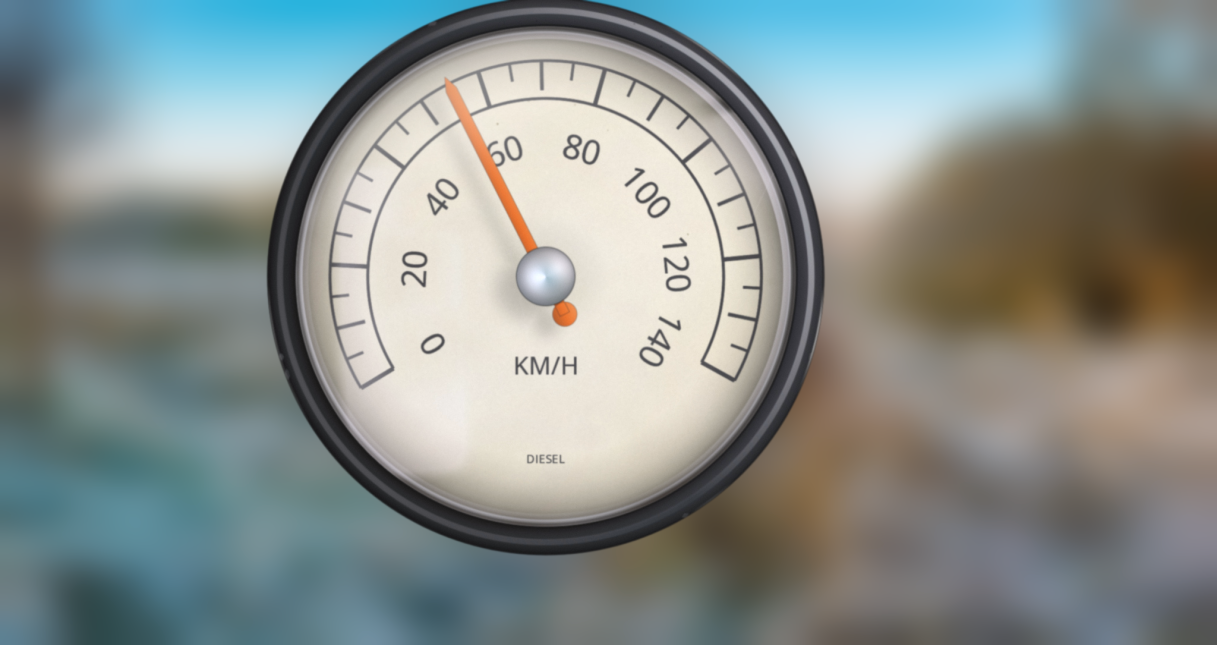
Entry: 55; km/h
